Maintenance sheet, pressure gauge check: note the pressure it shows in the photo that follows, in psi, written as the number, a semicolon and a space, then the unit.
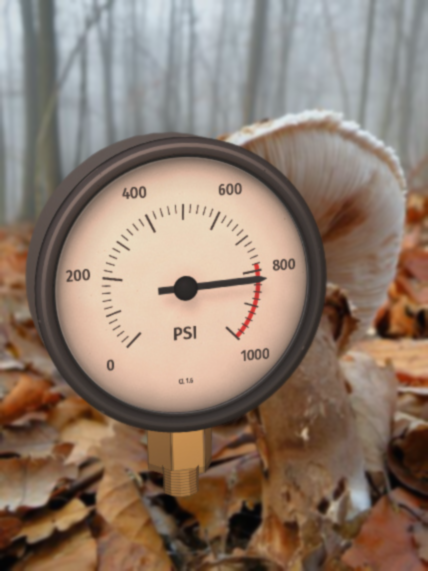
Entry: 820; psi
